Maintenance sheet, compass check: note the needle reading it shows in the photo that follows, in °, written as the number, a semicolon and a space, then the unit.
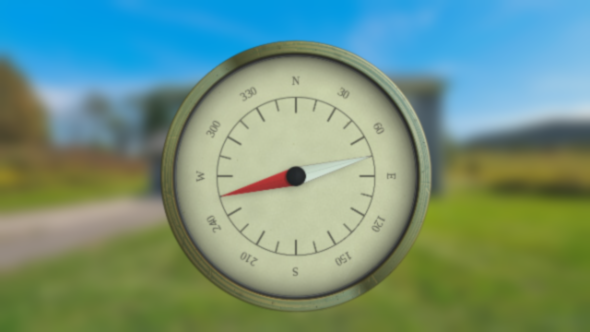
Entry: 255; °
